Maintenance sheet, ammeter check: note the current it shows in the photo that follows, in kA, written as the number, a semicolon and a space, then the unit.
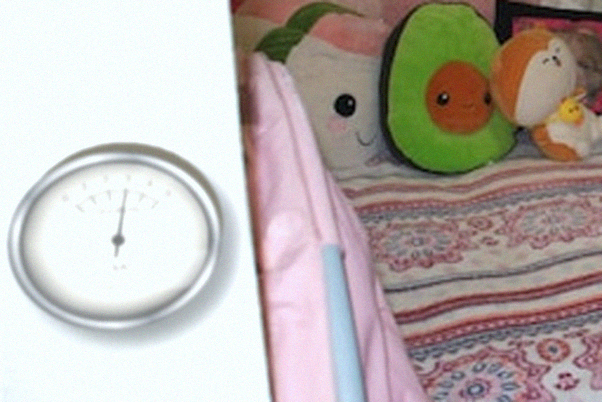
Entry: 3; kA
